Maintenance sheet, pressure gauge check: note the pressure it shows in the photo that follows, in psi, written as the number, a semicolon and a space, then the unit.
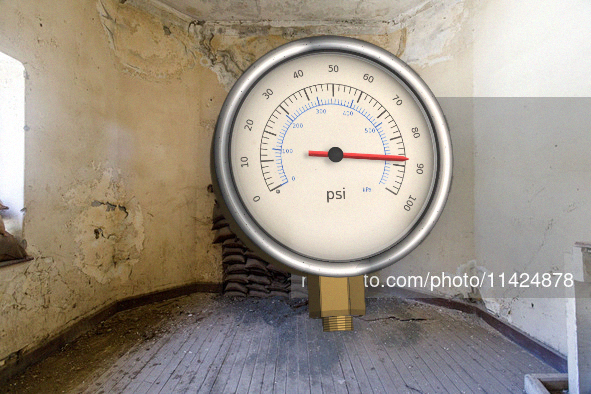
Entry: 88; psi
